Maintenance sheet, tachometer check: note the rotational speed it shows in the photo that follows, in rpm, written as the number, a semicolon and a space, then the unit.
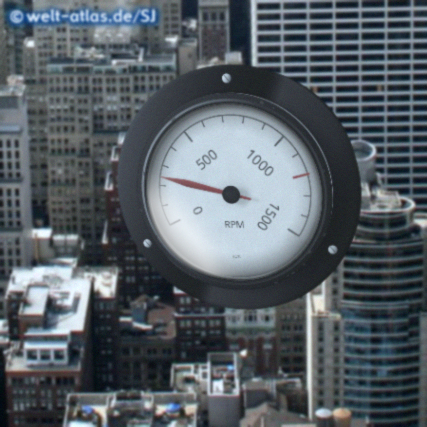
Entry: 250; rpm
